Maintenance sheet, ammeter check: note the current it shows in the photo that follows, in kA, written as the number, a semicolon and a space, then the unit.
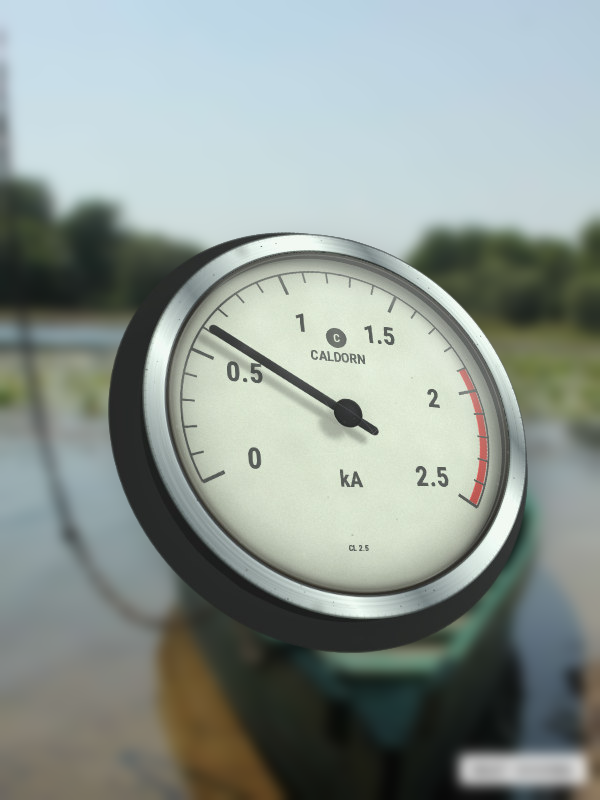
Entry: 0.6; kA
